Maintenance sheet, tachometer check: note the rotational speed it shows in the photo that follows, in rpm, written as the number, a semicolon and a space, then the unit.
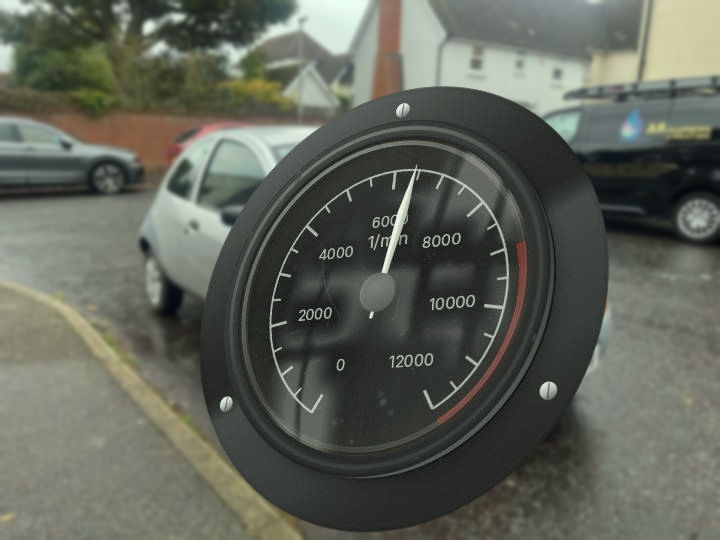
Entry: 6500; rpm
